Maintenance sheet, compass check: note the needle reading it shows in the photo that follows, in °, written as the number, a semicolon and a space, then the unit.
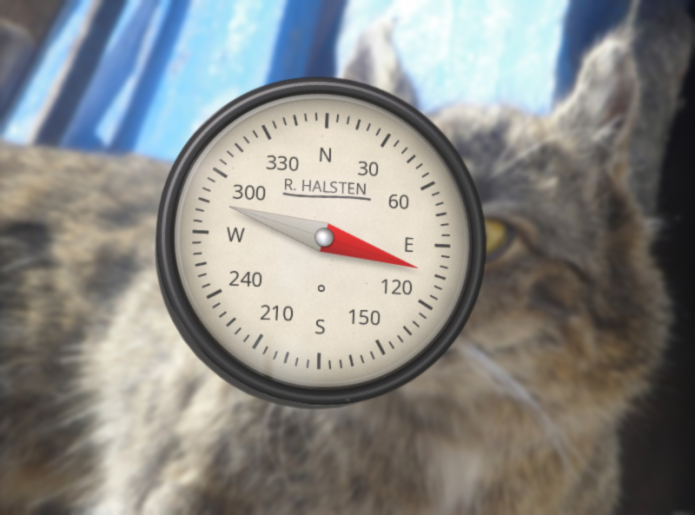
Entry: 105; °
